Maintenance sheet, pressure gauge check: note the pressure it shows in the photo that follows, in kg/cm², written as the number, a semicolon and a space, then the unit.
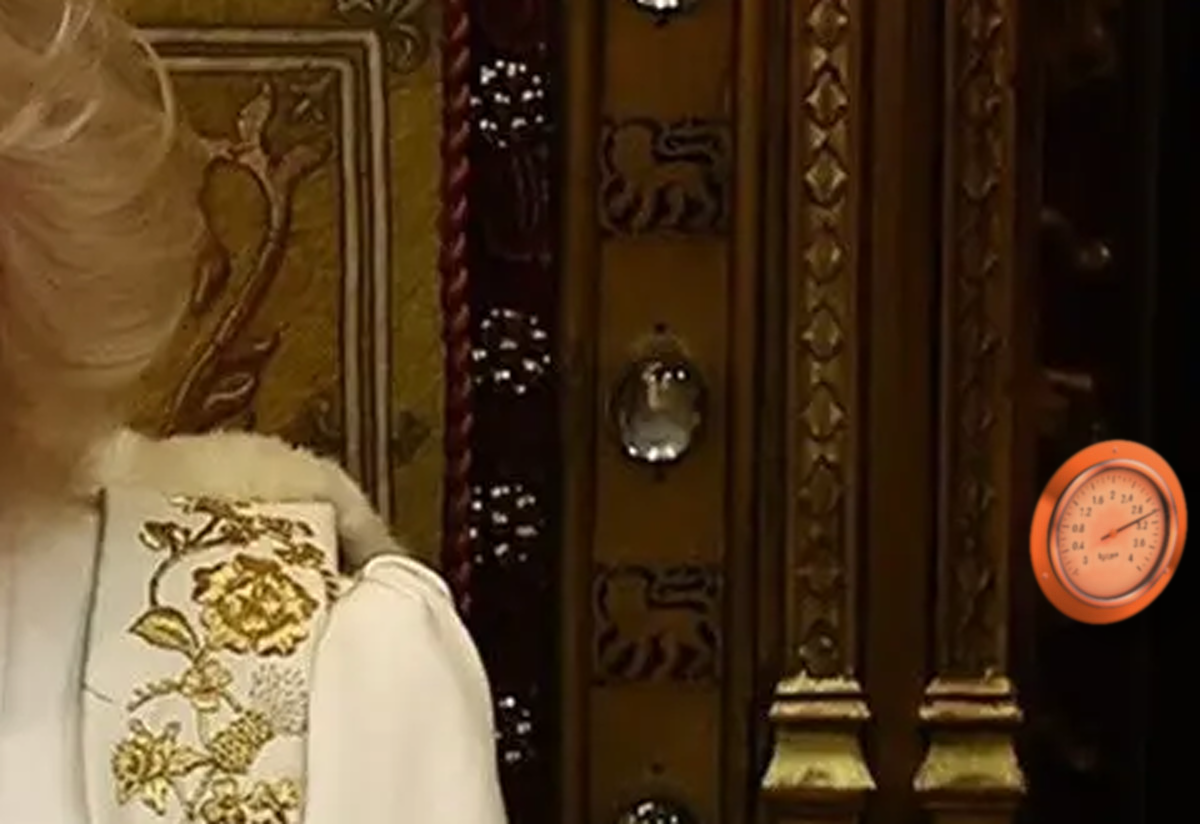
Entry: 3; kg/cm²
